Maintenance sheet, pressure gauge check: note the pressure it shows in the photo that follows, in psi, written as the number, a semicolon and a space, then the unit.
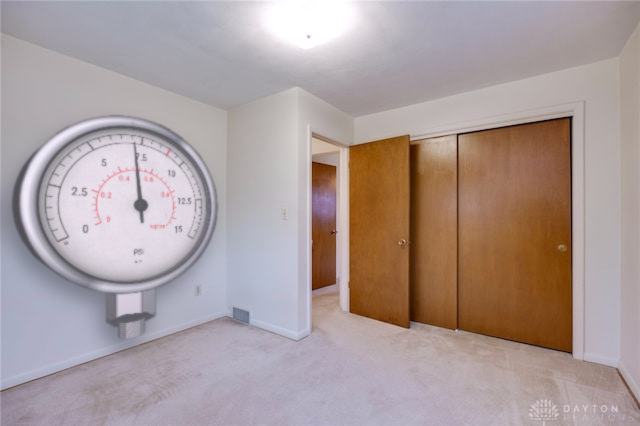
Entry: 7; psi
